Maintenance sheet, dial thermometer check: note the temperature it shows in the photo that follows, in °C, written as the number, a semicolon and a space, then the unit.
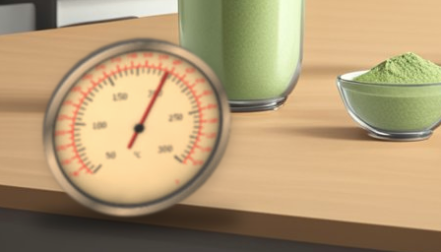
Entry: 200; °C
